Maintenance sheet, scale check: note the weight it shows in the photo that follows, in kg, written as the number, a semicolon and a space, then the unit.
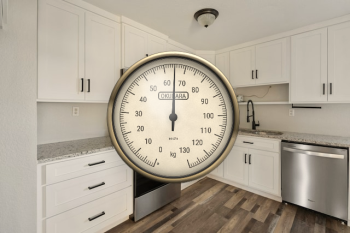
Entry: 65; kg
